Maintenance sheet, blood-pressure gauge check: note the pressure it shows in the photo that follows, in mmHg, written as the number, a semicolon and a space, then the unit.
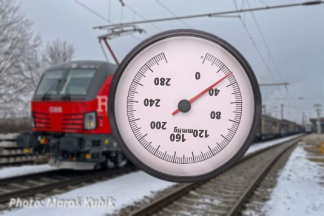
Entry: 30; mmHg
